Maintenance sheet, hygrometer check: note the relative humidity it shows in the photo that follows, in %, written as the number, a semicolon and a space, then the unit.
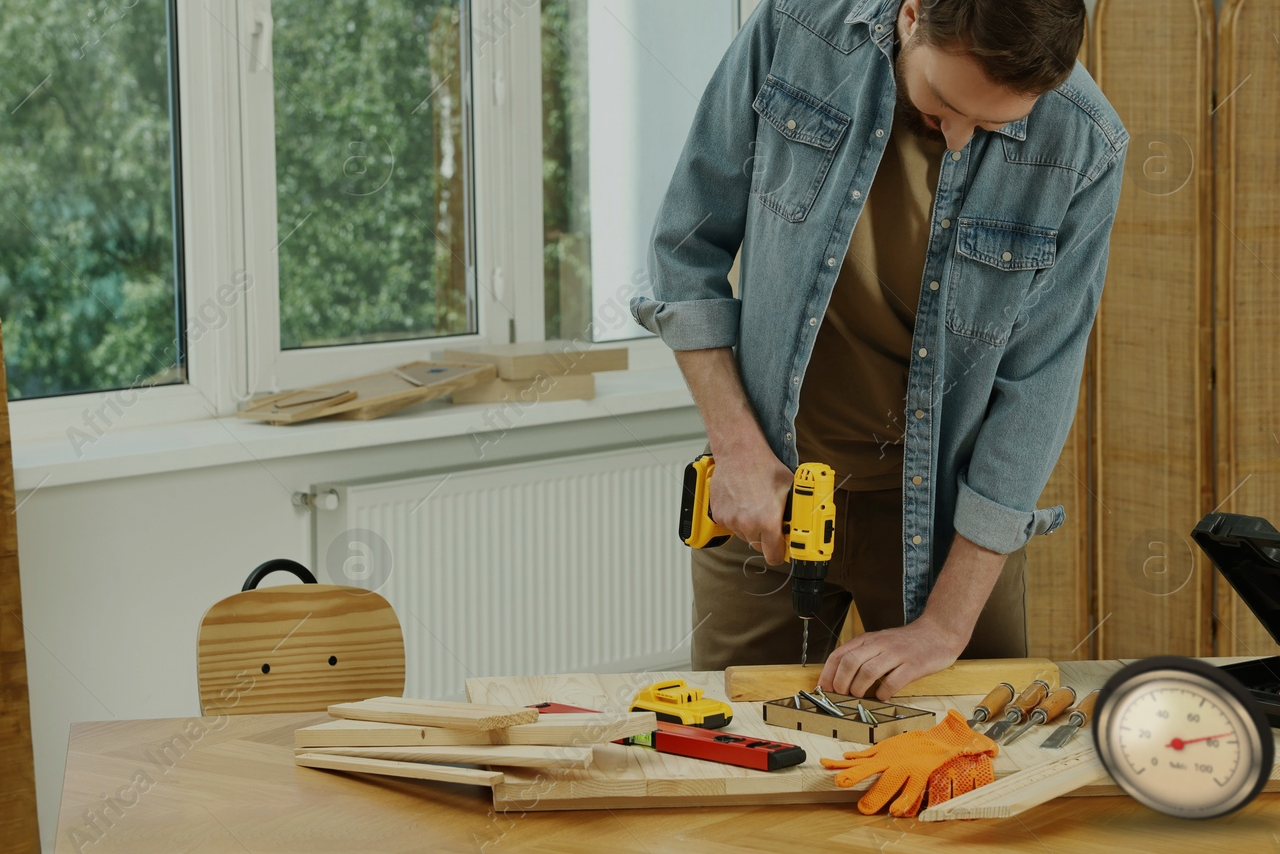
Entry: 76; %
